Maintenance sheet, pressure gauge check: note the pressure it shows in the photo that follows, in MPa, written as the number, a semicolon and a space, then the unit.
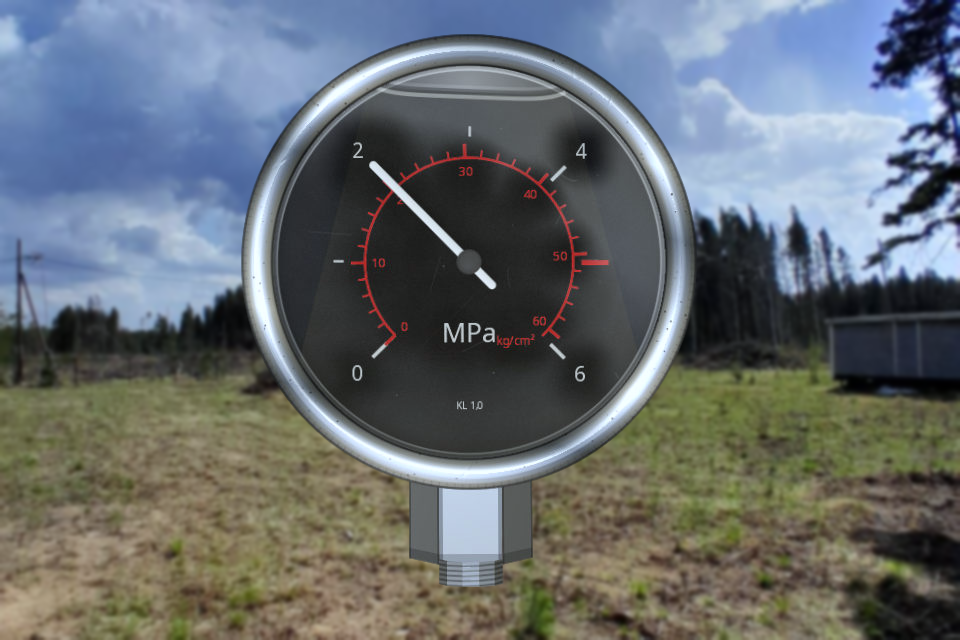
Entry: 2; MPa
